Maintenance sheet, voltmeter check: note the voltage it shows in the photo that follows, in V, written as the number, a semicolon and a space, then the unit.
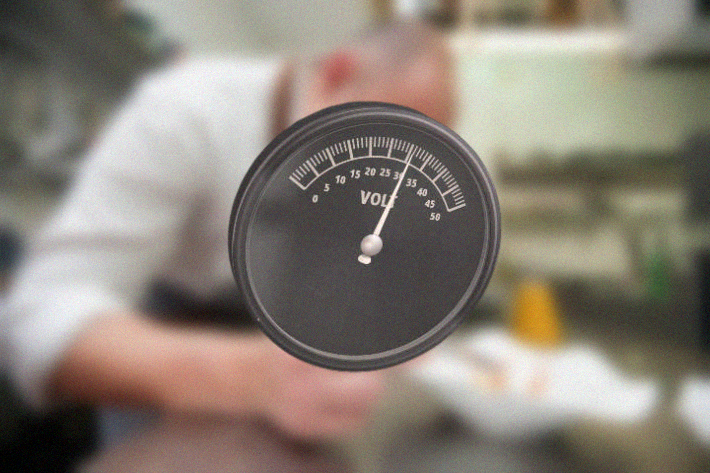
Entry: 30; V
